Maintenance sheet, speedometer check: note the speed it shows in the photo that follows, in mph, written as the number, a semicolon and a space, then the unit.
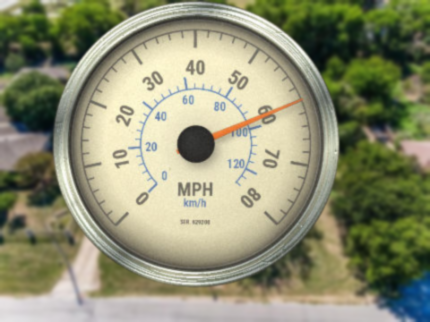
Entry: 60; mph
